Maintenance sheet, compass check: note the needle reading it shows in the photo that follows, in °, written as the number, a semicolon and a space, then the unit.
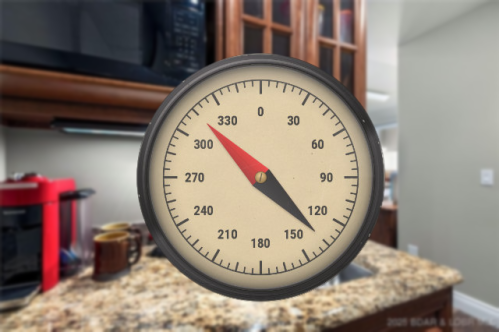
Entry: 315; °
